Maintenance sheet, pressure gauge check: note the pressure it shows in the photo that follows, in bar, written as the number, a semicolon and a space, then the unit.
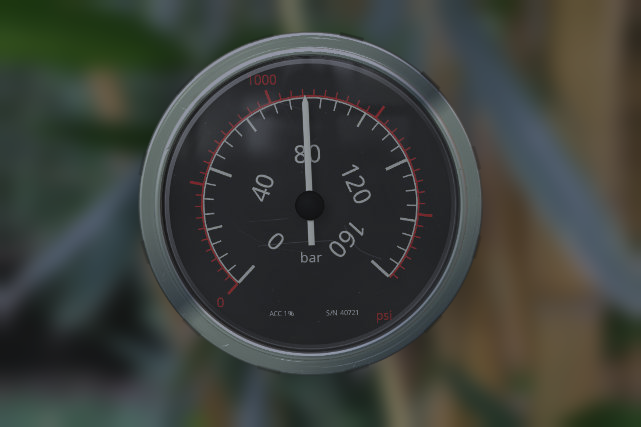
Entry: 80; bar
